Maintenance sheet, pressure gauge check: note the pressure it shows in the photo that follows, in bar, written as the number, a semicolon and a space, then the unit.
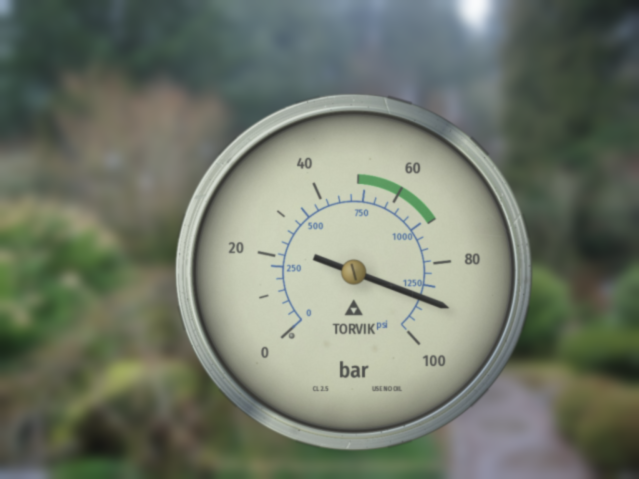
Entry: 90; bar
